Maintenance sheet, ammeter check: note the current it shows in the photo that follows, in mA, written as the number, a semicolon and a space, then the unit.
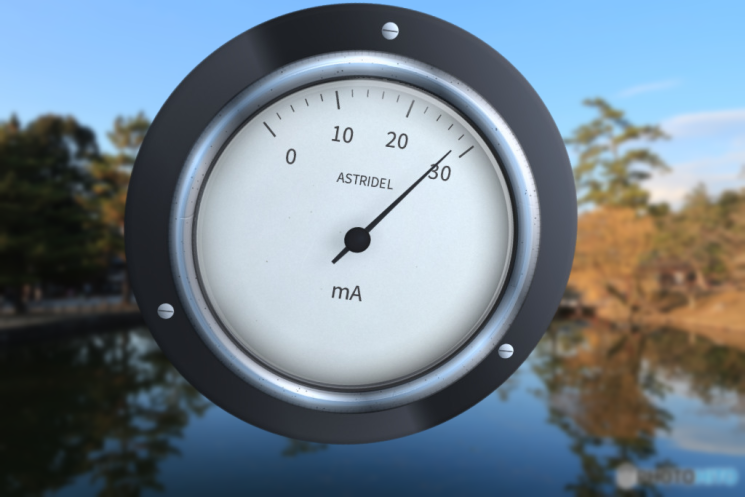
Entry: 28; mA
